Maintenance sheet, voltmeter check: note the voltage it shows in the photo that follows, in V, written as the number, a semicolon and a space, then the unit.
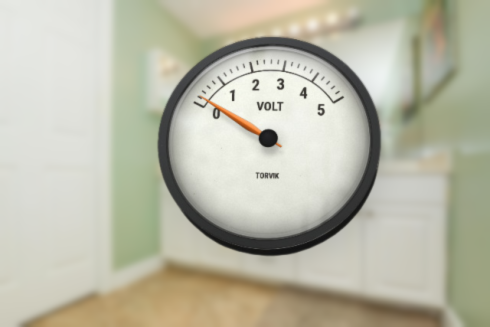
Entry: 0.2; V
